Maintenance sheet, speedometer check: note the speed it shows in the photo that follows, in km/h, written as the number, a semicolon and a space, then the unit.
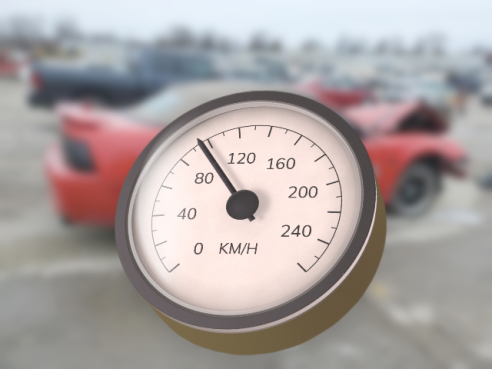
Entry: 95; km/h
